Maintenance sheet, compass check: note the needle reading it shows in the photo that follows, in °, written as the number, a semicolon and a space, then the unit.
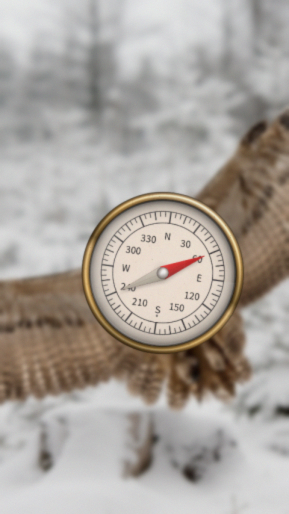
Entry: 60; °
